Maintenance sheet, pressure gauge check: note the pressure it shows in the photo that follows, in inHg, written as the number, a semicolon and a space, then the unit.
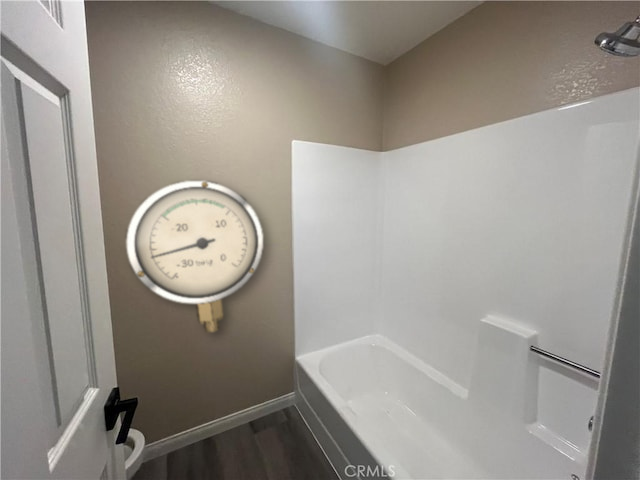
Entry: -26; inHg
